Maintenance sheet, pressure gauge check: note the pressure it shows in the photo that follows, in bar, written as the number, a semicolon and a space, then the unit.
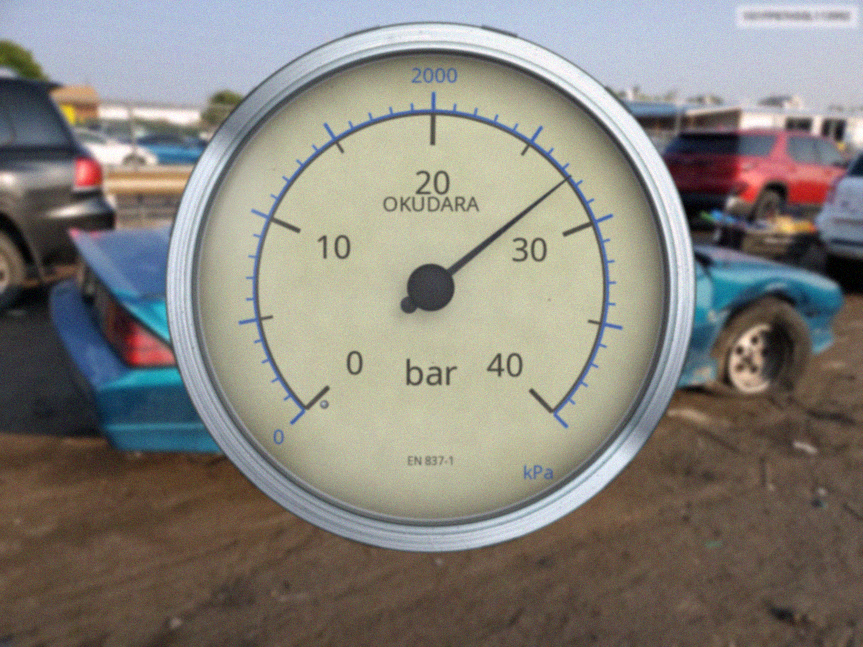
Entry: 27.5; bar
